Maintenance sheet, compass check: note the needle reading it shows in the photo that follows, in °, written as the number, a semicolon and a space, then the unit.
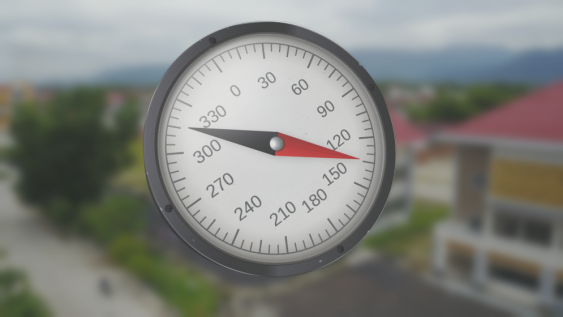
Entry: 135; °
